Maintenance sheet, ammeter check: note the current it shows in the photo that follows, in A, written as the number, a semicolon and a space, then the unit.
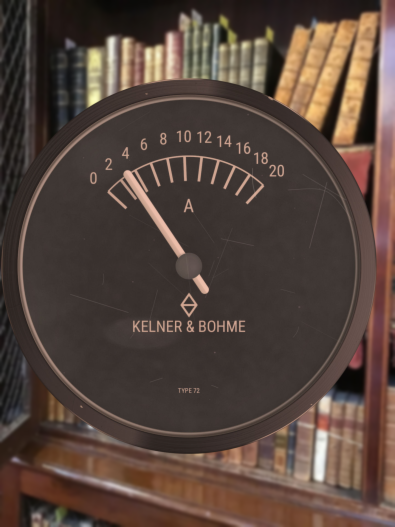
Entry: 3; A
